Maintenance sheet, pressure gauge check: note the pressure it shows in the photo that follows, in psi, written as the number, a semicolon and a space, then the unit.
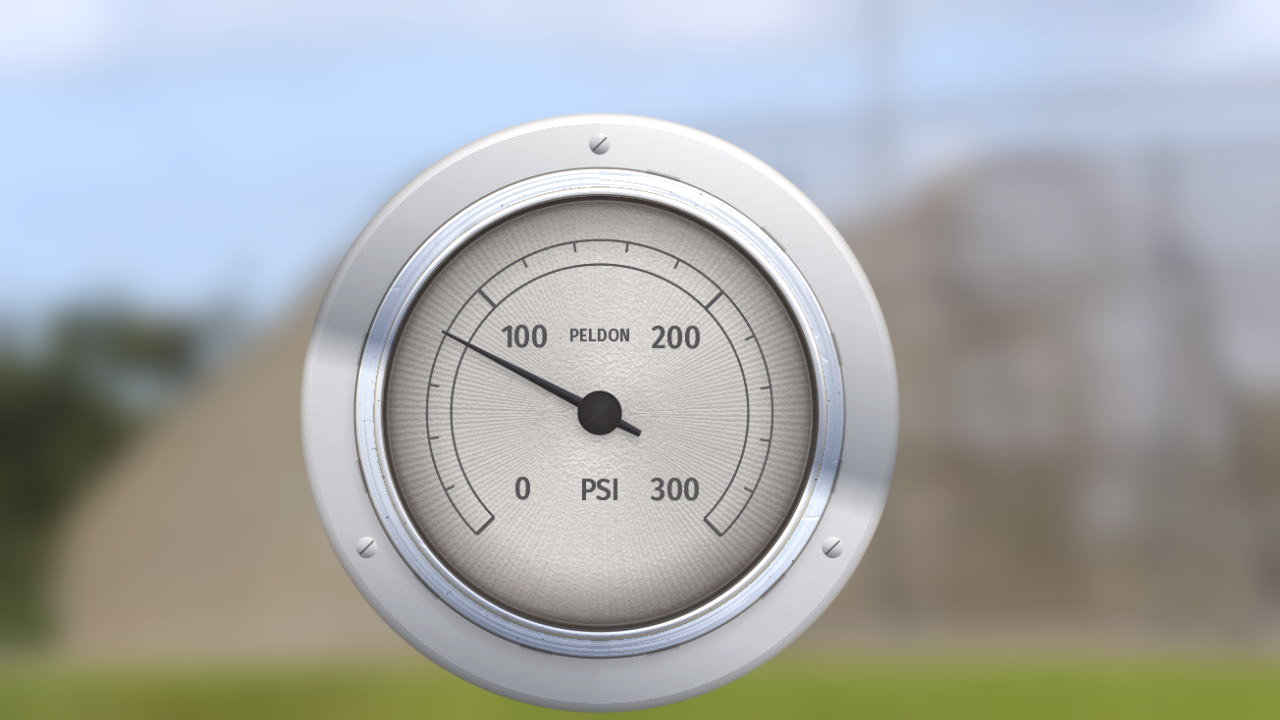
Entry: 80; psi
